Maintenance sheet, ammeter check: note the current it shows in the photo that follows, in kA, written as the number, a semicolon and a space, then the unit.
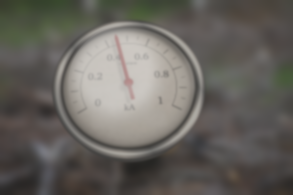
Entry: 0.45; kA
